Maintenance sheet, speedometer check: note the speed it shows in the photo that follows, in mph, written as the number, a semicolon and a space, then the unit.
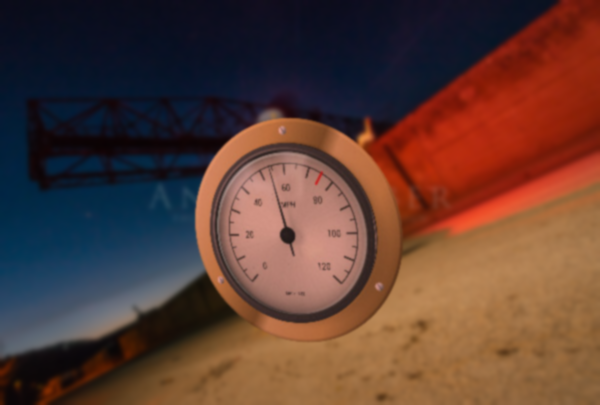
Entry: 55; mph
